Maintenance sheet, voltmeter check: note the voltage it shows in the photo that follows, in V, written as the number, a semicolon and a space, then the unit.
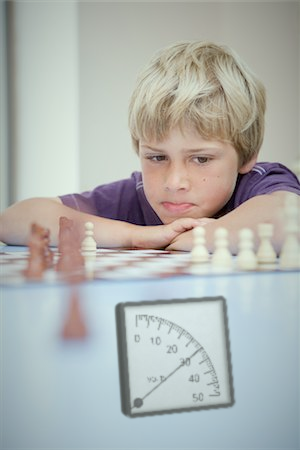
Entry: 30; V
